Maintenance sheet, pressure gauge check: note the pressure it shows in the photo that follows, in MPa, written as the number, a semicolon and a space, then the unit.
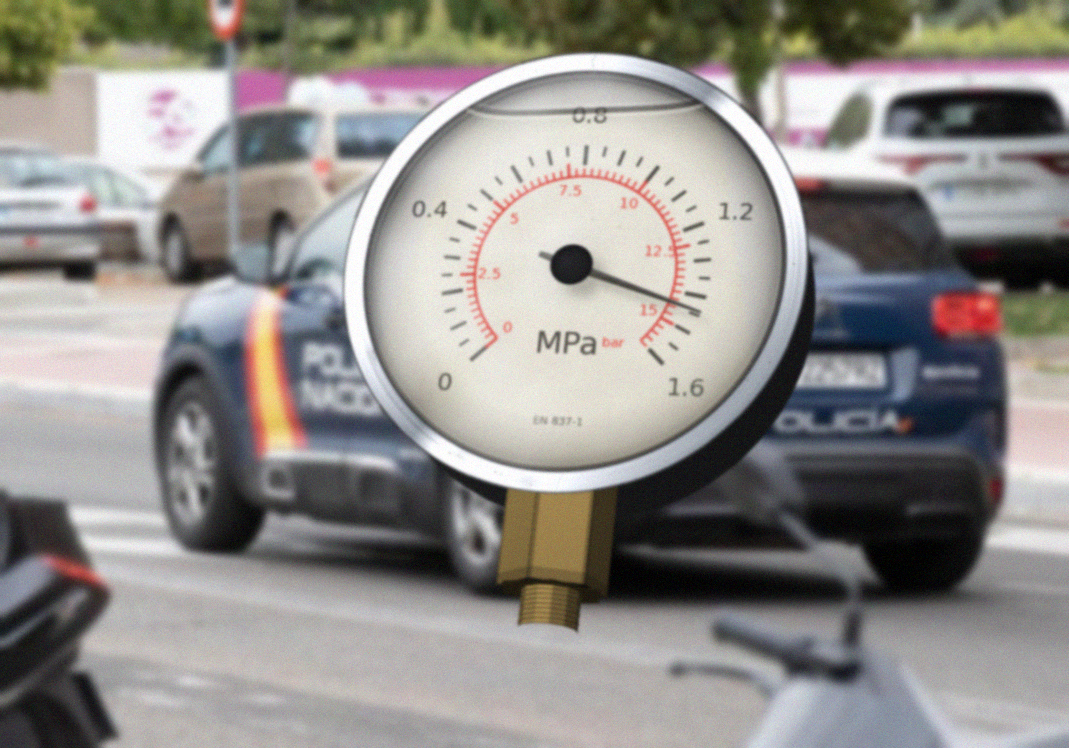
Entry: 1.45; MPa
